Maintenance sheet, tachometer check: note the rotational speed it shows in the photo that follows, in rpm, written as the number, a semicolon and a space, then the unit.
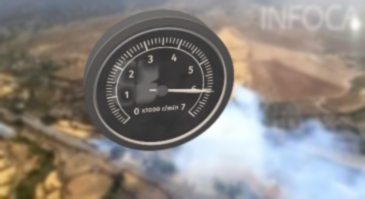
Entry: 6000; rpm
